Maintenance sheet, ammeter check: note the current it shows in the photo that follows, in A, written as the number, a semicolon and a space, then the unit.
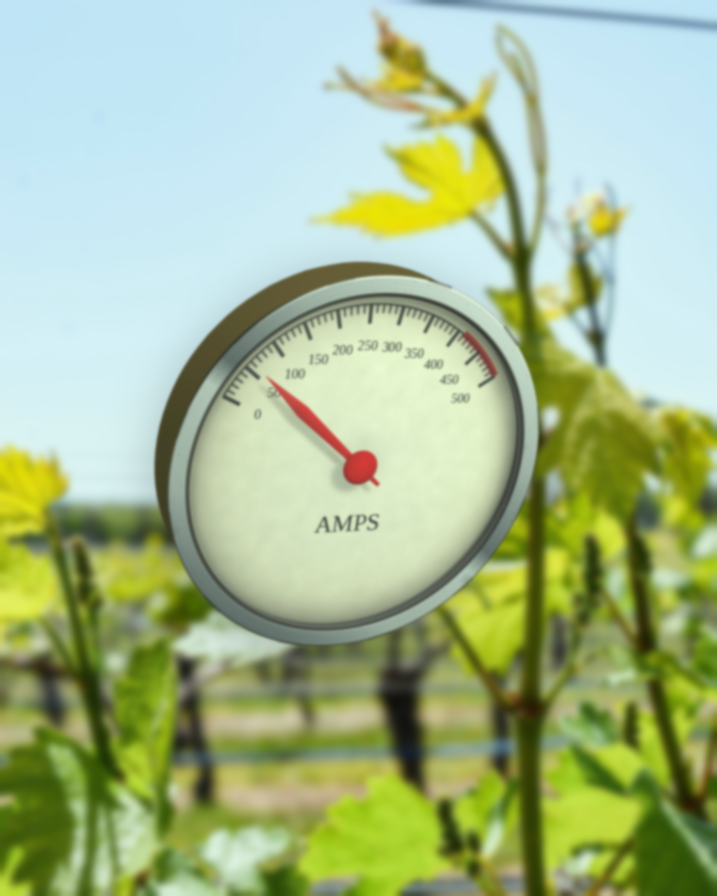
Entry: 60; A
